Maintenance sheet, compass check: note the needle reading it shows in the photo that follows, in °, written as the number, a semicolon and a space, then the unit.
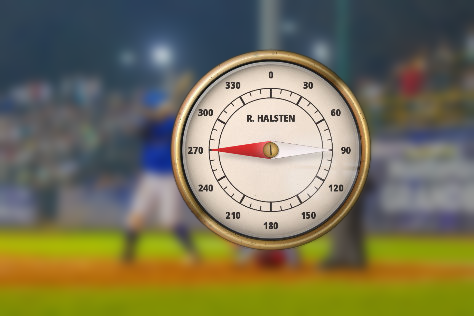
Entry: 270; °
